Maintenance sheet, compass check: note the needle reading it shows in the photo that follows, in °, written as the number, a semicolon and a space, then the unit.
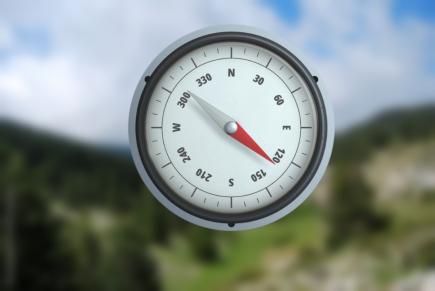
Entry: 130; °
